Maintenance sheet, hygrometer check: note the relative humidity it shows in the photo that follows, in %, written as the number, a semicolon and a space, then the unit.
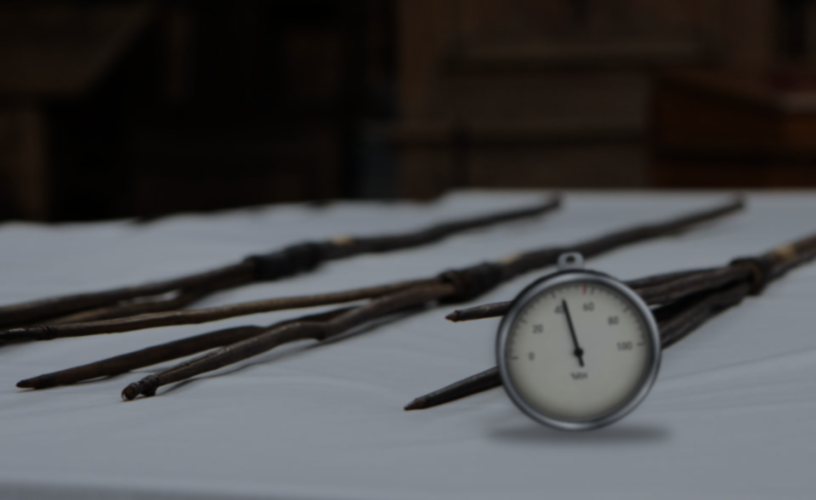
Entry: 44; %
